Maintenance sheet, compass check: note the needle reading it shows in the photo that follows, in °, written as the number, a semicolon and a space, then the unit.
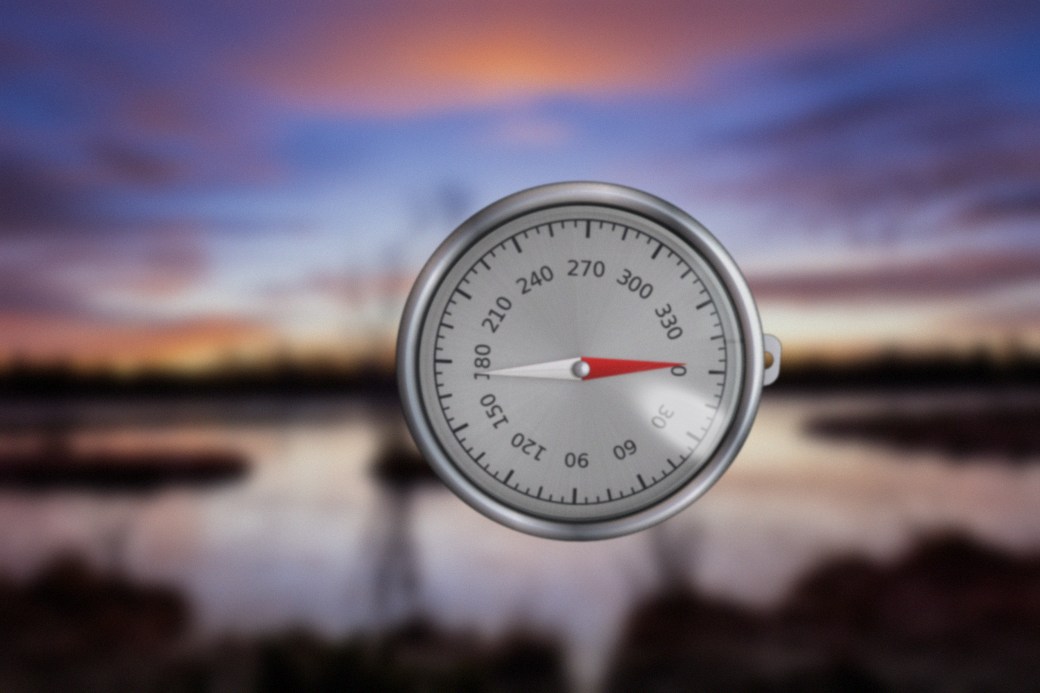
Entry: 355; °
